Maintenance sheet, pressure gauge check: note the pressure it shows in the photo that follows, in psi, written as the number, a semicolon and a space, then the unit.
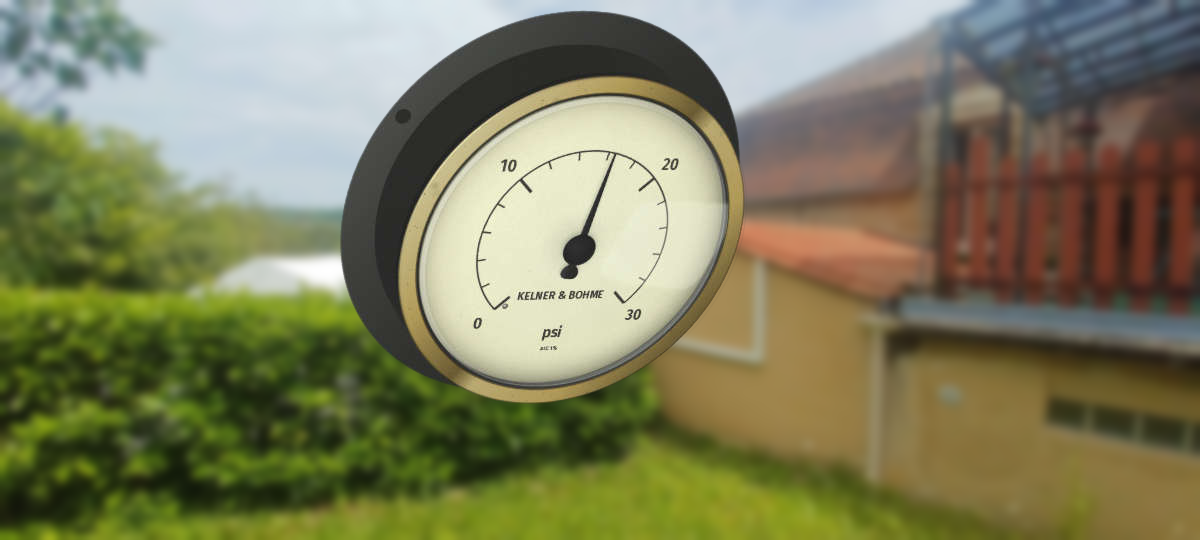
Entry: 16; psi
